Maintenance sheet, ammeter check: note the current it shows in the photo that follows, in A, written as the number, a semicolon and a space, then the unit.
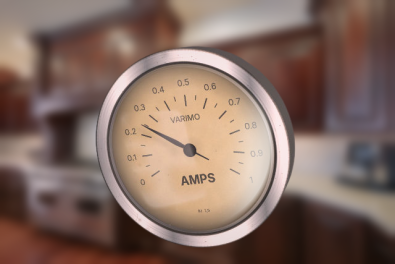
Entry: 0.25; A
